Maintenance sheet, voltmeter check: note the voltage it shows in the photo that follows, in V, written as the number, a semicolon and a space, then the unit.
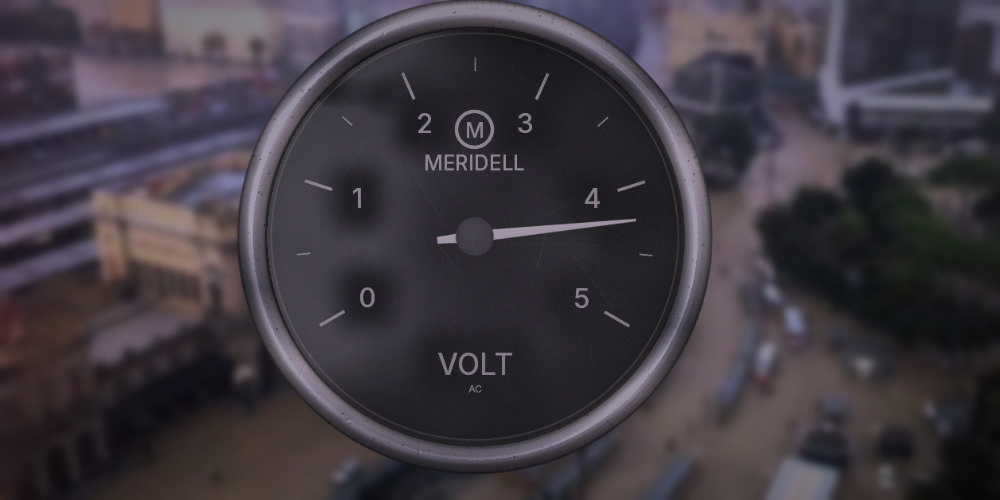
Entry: 4.25; V
